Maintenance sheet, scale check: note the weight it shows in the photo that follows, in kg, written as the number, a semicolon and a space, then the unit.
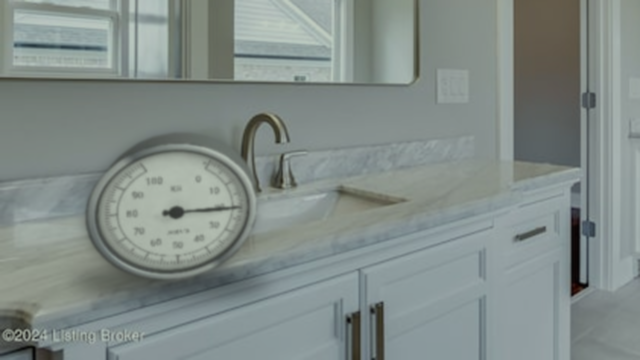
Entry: 20; kg
